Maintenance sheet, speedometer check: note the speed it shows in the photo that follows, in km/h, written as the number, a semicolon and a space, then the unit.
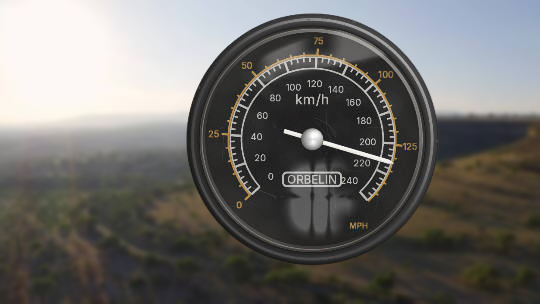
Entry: 212; km/h
